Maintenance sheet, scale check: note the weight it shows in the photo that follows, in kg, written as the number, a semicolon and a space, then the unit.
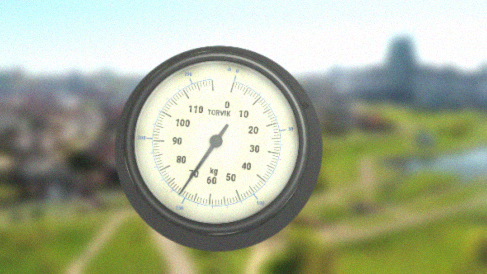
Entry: 70; kg
